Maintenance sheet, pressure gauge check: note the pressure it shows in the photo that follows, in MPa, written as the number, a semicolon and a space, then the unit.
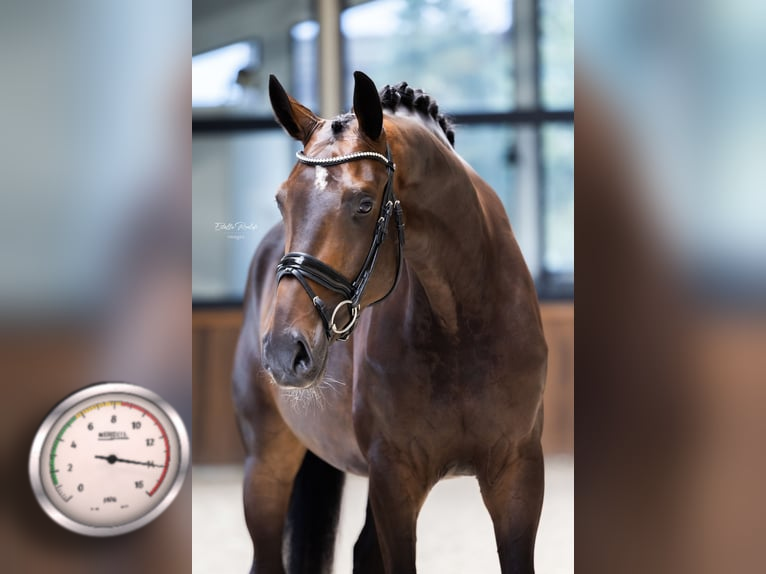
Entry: 14; MPa
